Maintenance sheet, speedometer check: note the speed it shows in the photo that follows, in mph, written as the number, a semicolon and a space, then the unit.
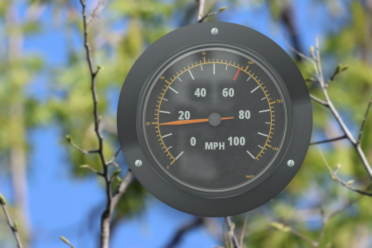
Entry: 15; mph
